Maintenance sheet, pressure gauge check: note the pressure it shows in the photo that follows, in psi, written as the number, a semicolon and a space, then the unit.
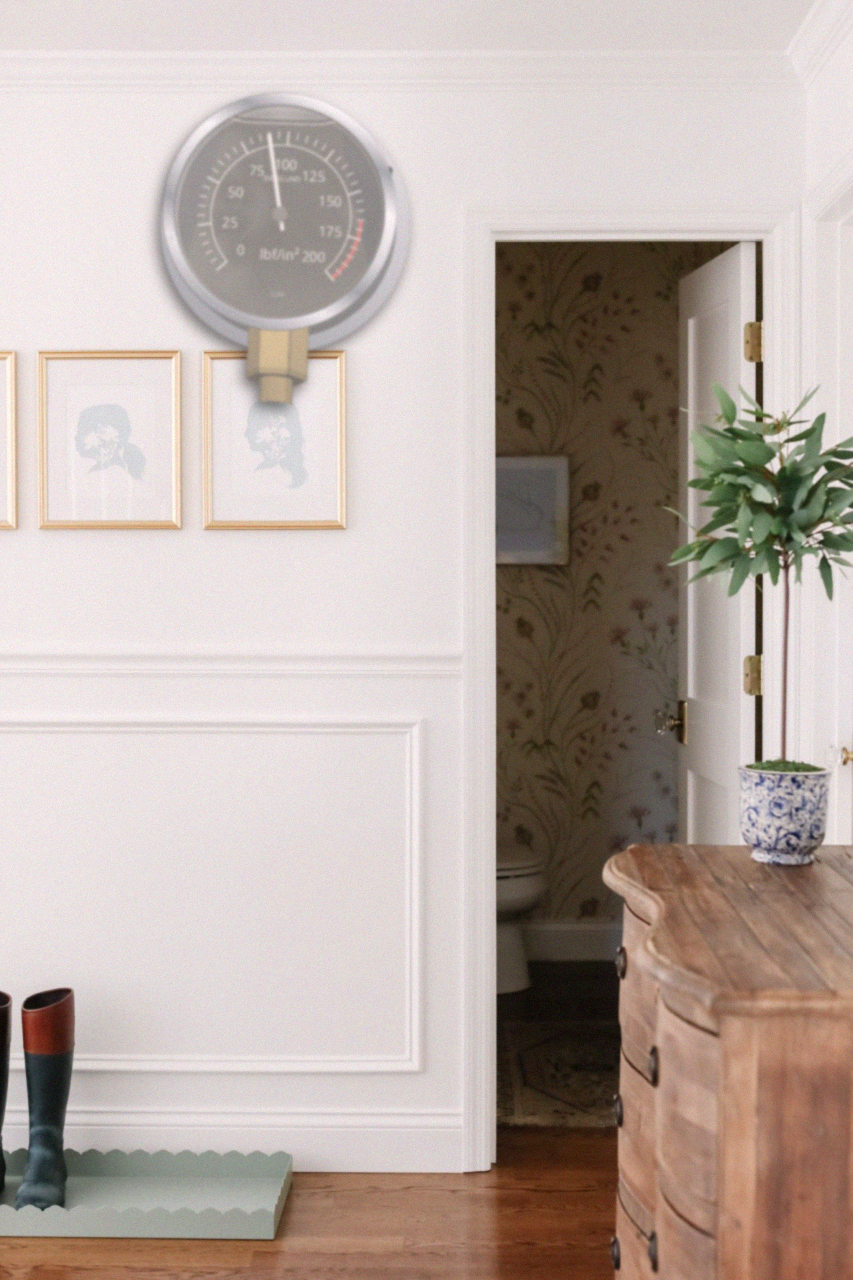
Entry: 90; psi
